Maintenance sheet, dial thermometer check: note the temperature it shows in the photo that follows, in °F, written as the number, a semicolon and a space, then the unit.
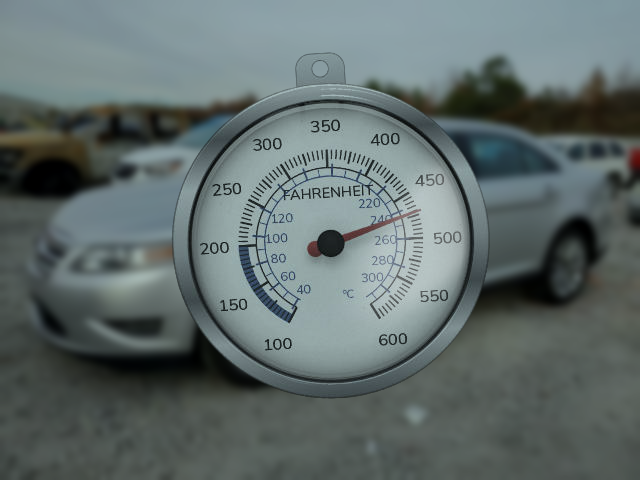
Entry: 470; °F
